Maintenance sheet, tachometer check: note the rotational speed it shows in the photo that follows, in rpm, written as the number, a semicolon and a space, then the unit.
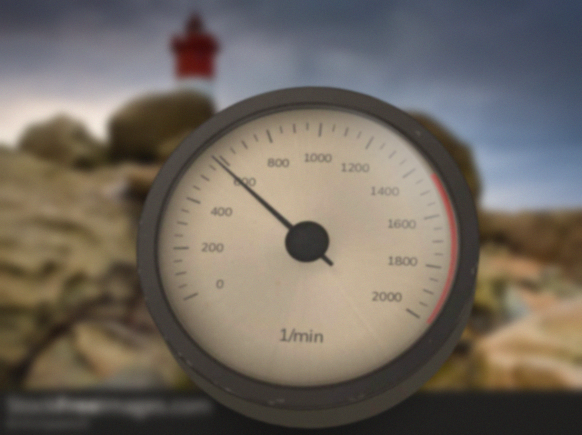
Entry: 575; rpm
